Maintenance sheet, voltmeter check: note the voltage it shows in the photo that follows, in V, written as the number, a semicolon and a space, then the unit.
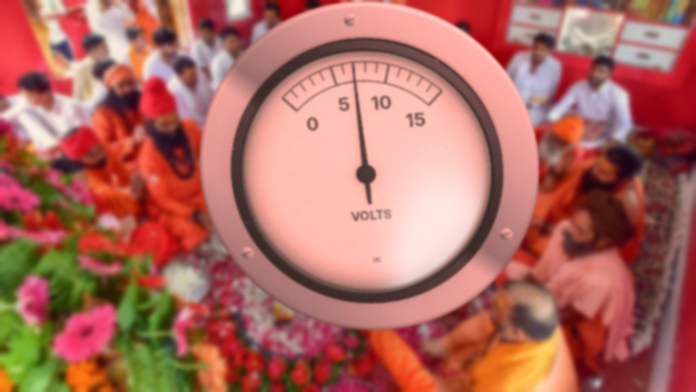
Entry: 7; V
